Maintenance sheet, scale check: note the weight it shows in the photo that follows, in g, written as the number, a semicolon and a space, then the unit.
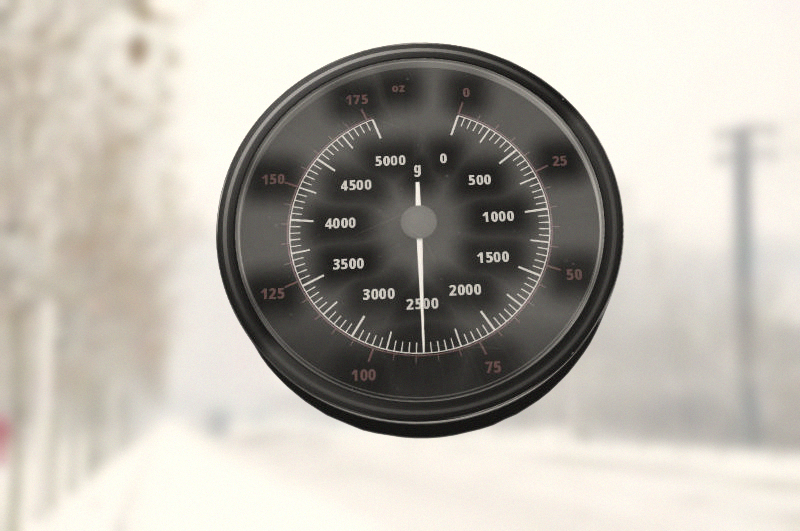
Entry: 2500; g
